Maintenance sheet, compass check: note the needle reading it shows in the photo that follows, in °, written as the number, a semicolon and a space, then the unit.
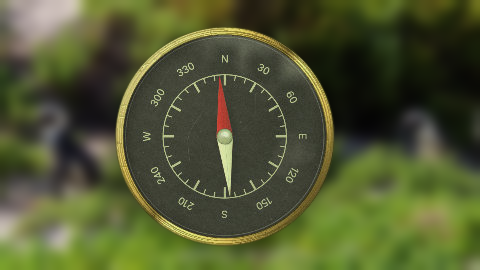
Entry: 355; °
